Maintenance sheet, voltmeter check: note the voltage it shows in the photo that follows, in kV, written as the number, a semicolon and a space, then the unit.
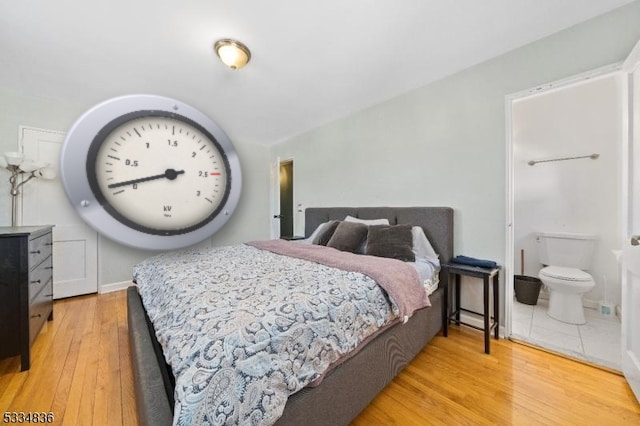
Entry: 0.1; kV
